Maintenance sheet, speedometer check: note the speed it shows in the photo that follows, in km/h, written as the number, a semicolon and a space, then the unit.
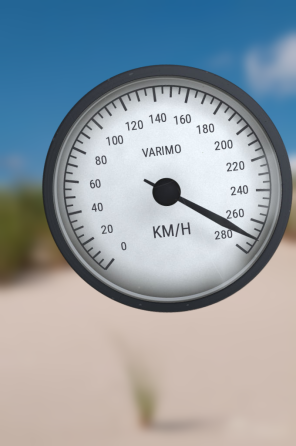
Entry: 270; km/h
